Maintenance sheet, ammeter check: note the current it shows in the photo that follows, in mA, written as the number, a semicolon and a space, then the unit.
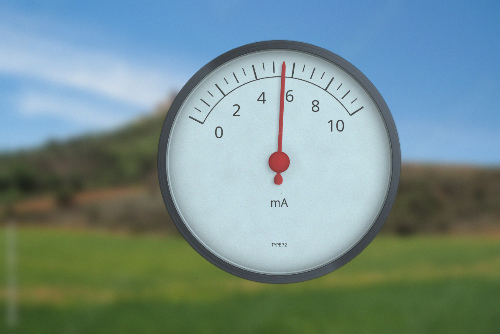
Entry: 5.5; mA
